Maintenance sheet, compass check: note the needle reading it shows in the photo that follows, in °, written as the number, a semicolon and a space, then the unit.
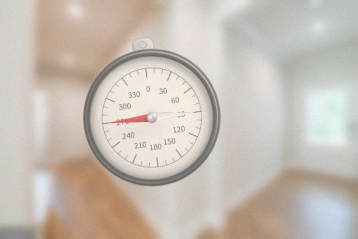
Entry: 270; °
